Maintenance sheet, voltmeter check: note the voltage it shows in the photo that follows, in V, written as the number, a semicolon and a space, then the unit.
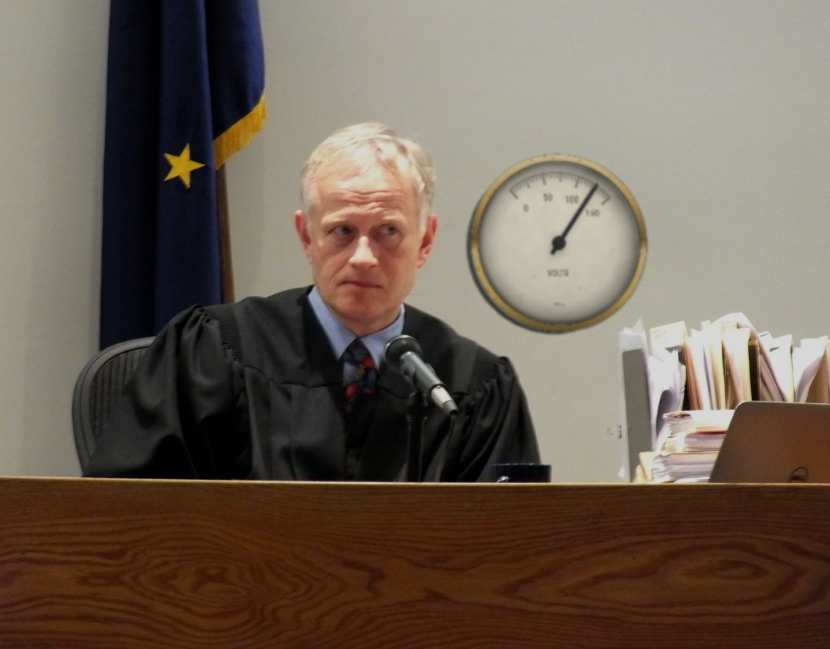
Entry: 125; V
